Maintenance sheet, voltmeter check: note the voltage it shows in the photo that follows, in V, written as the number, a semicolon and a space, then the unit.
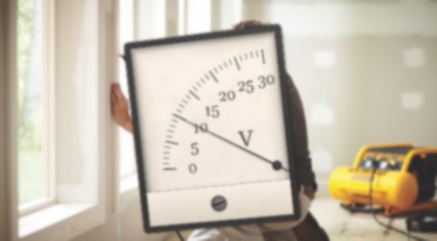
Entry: 10; V
